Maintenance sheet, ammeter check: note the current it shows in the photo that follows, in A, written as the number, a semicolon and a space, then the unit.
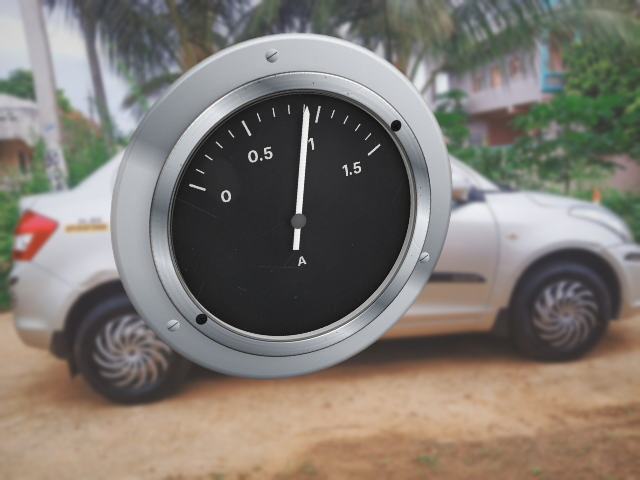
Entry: 0.9; A
